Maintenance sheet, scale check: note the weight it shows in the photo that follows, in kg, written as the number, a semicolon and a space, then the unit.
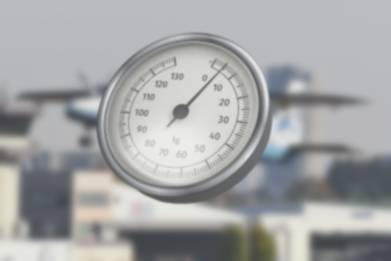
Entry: 5; kg
